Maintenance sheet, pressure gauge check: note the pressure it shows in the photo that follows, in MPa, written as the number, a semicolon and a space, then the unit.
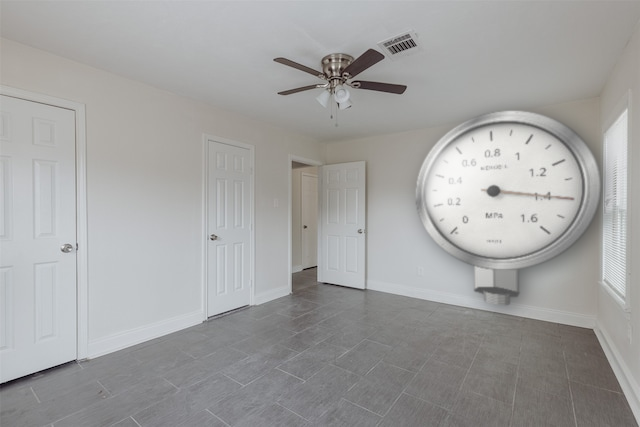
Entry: 1.4; MPa
